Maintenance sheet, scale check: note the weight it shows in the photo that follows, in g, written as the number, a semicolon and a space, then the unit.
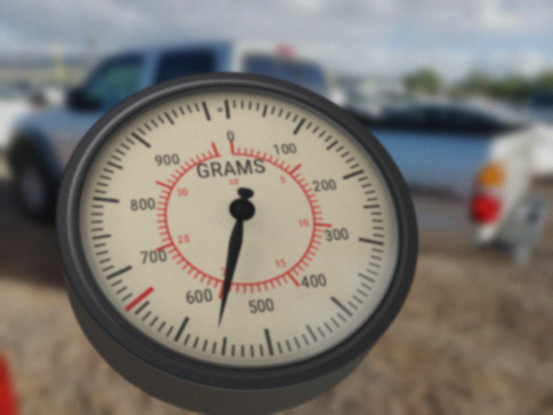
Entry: 560; g
